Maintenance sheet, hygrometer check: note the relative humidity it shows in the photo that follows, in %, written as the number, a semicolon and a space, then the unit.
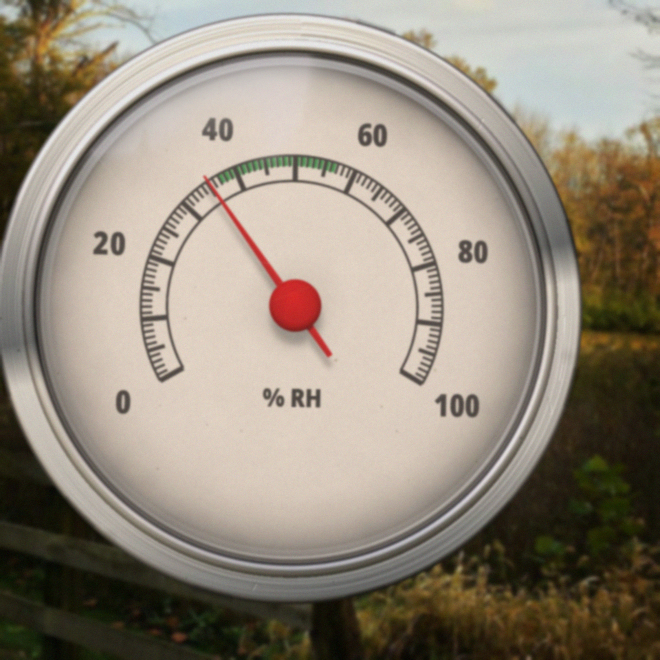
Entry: 35; %
